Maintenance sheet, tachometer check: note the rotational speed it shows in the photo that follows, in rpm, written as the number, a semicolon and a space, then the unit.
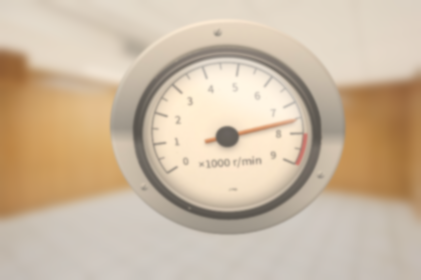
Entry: 7500; rpm
